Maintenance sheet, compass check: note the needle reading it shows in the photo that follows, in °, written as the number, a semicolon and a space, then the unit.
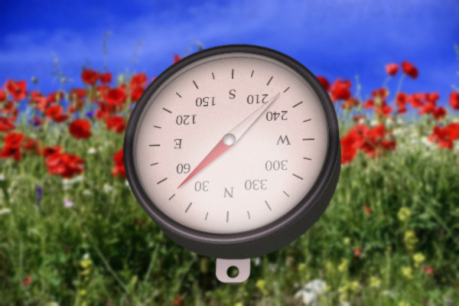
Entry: 45; °
